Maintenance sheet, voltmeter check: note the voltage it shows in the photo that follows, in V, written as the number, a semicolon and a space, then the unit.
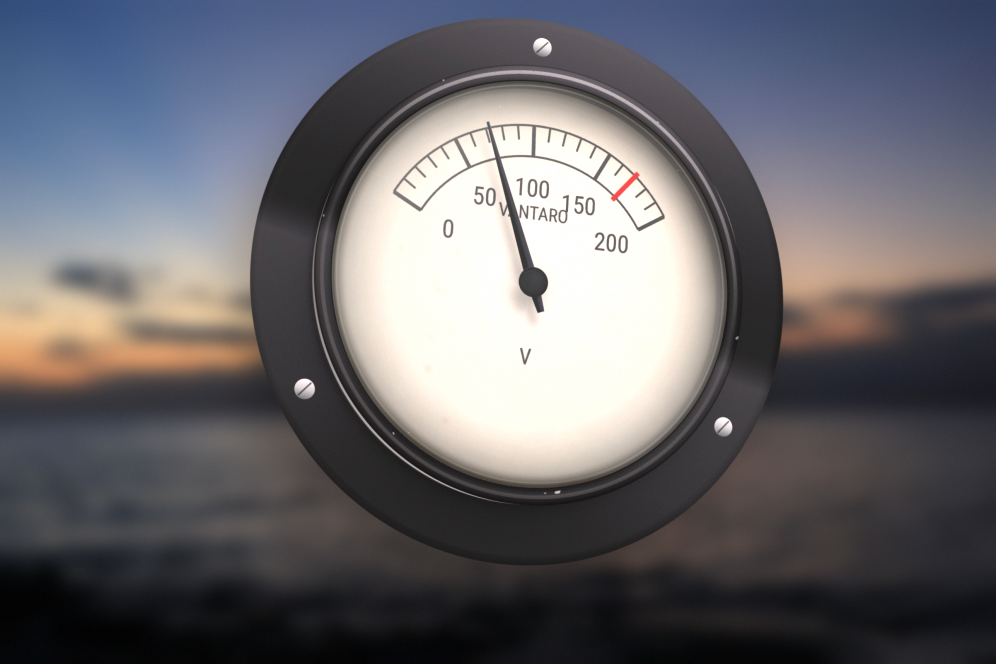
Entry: 70; V
